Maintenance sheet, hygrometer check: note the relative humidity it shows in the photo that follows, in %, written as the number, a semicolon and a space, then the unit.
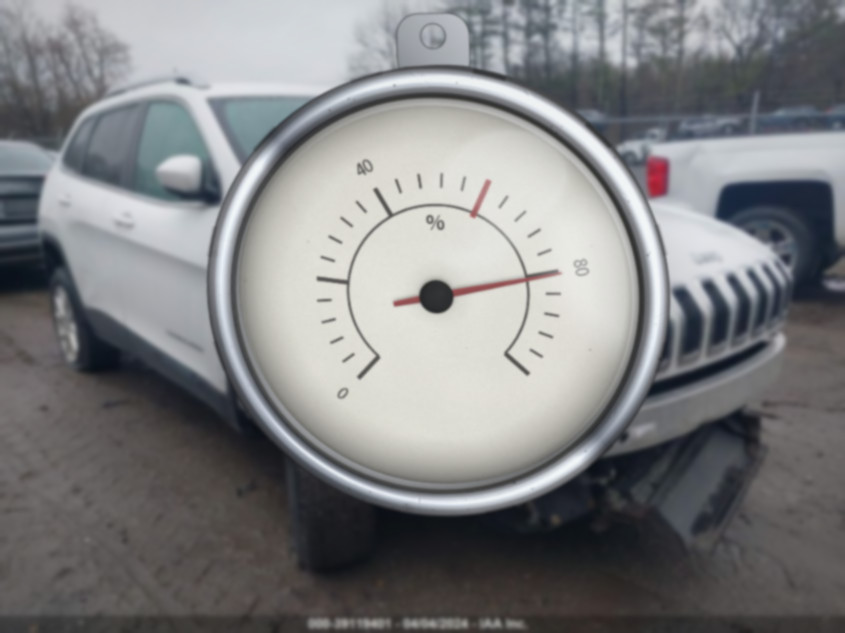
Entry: 80; %
